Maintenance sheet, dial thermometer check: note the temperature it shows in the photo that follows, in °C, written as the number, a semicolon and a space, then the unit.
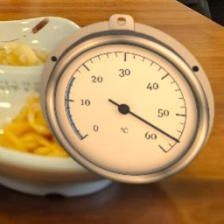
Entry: 56; °C
